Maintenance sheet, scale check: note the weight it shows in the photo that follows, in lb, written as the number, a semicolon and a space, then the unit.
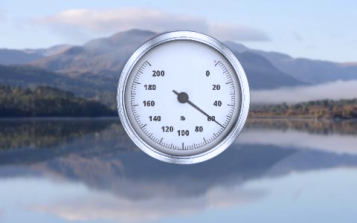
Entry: 60; lb
